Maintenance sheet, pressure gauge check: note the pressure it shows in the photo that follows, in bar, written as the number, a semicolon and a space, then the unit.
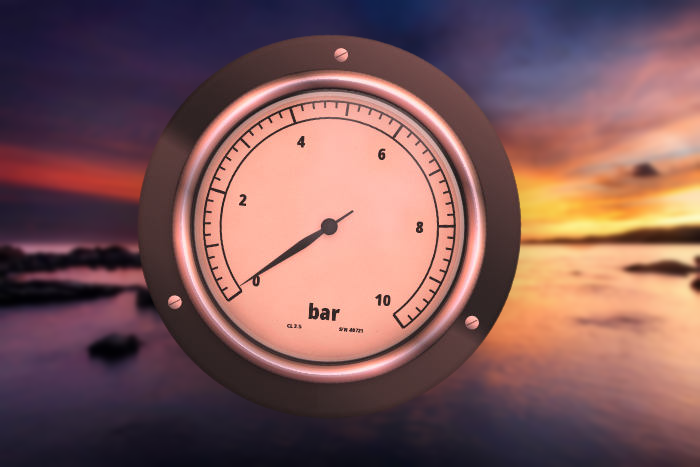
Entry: 0.1; bar
